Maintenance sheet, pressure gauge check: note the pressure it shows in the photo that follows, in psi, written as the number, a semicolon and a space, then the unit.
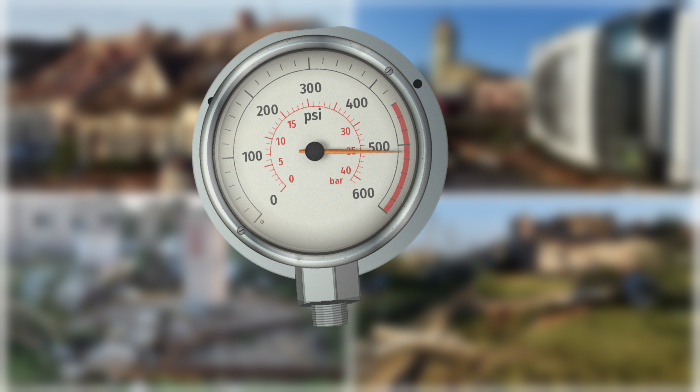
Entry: 510; psi
